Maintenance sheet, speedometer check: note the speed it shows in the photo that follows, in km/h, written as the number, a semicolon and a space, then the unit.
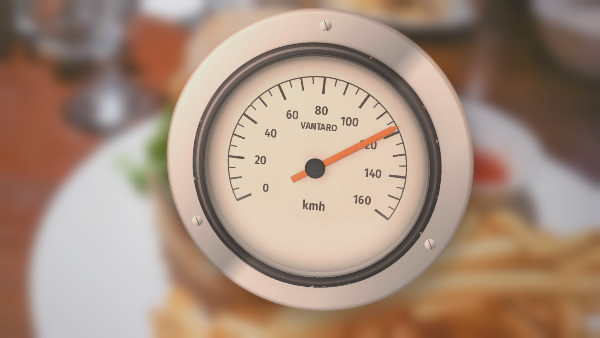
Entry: 117.5; km/h
